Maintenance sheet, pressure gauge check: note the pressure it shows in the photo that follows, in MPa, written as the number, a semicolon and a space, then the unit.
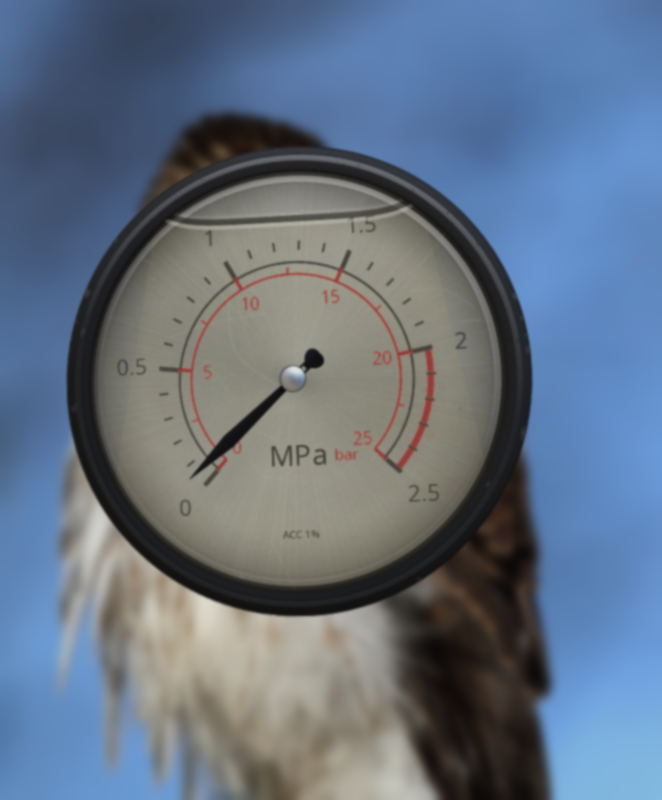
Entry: 0.05; MPa
